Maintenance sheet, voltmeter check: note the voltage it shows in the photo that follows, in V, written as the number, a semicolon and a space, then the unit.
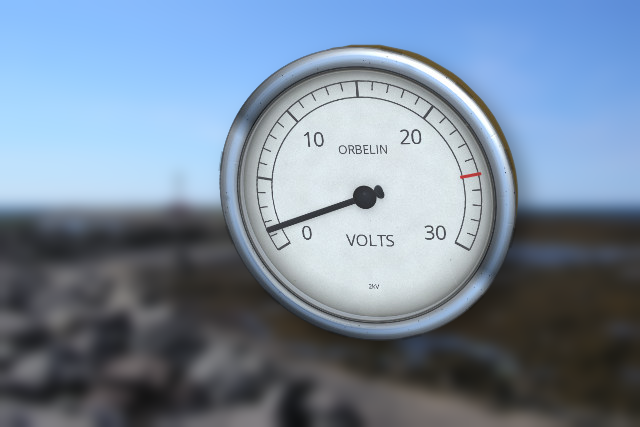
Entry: 1.5; V
